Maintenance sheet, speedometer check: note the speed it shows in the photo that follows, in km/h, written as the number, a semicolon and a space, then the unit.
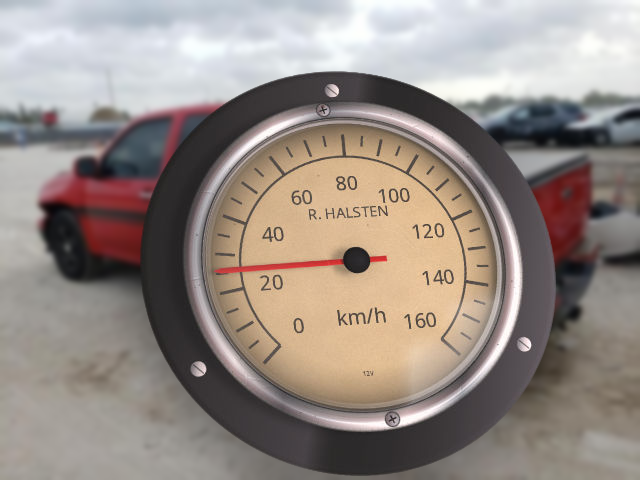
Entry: 25; km/h
